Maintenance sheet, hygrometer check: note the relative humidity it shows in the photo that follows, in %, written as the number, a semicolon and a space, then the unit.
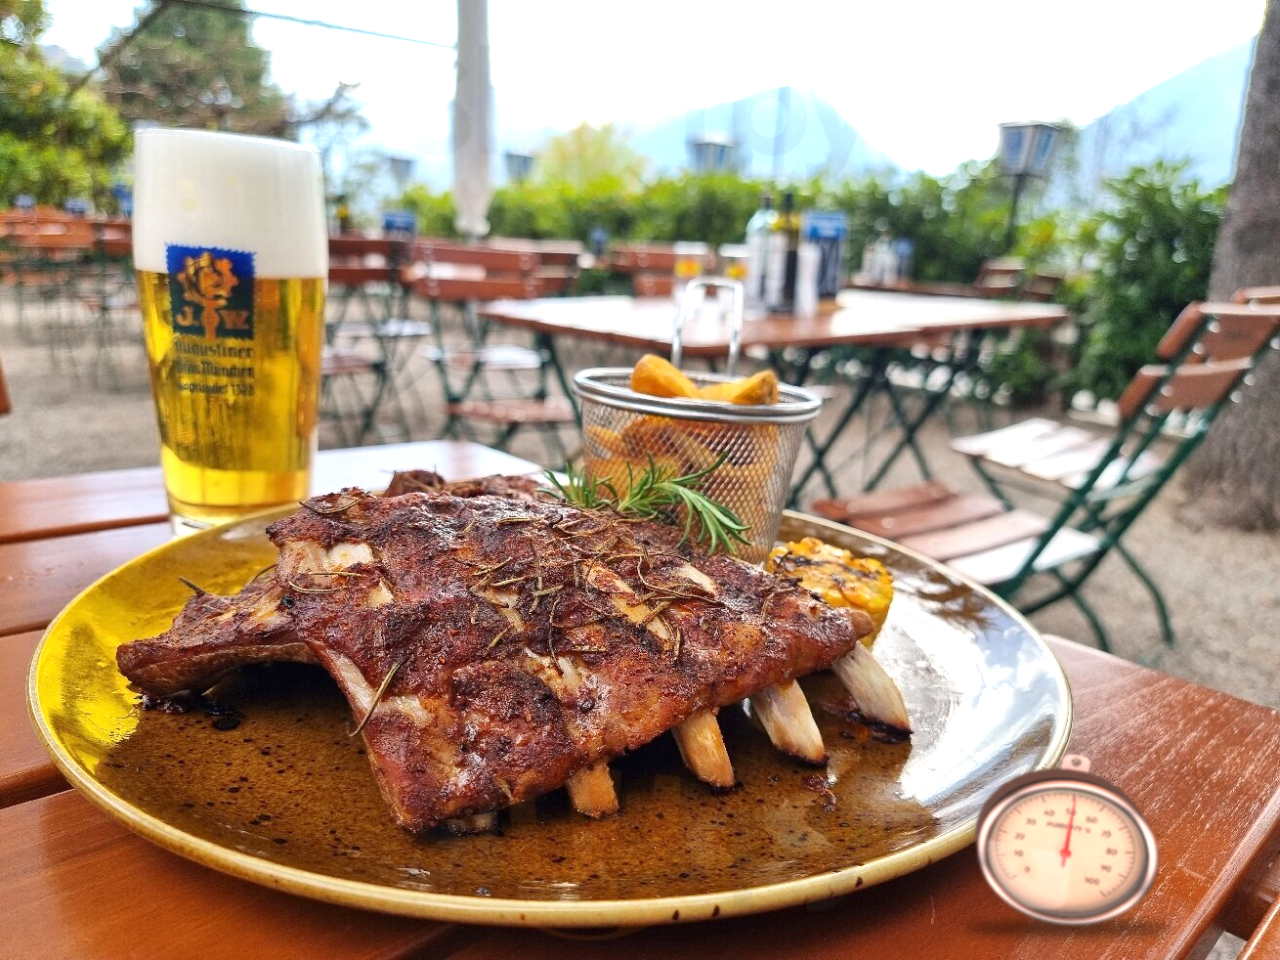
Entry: 50; %
